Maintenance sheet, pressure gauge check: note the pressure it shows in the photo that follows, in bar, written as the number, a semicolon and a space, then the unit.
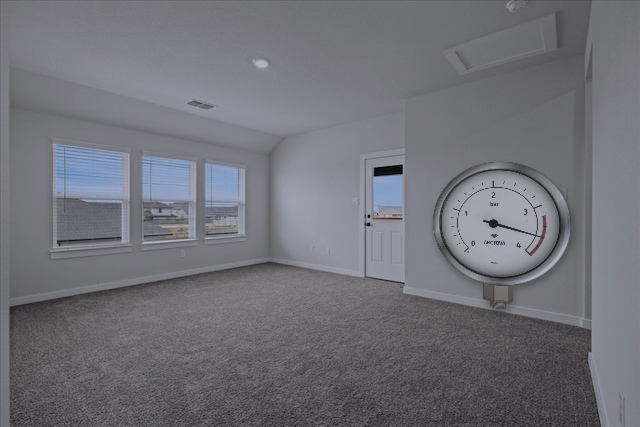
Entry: 3.6; bar
